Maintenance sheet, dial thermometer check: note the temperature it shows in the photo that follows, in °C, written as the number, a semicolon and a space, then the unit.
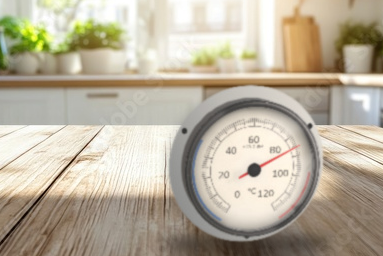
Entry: 85; °C
